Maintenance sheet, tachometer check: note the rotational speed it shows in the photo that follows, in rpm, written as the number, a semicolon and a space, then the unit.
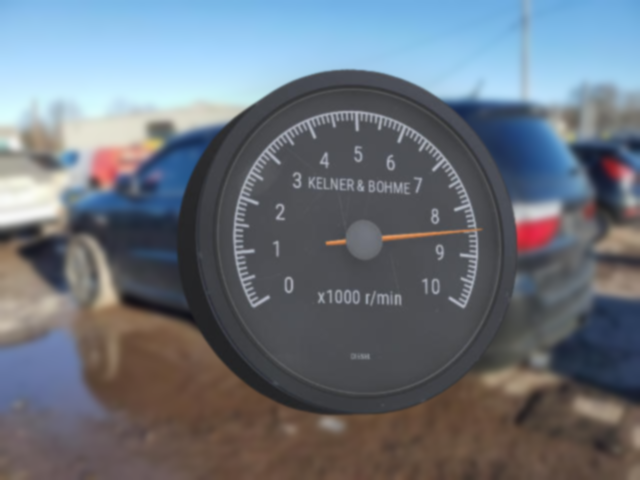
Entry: 8500; rpm
